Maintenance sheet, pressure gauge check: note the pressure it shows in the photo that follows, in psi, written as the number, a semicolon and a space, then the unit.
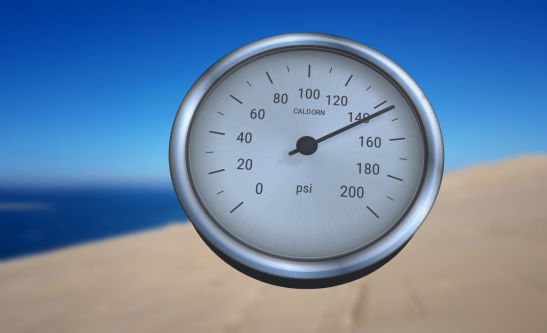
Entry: 145; psi
